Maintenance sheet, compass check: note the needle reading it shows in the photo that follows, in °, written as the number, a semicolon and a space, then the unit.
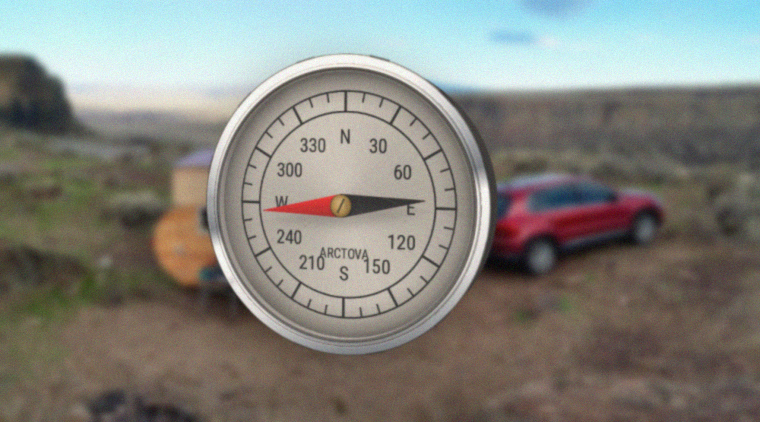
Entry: 265; °
